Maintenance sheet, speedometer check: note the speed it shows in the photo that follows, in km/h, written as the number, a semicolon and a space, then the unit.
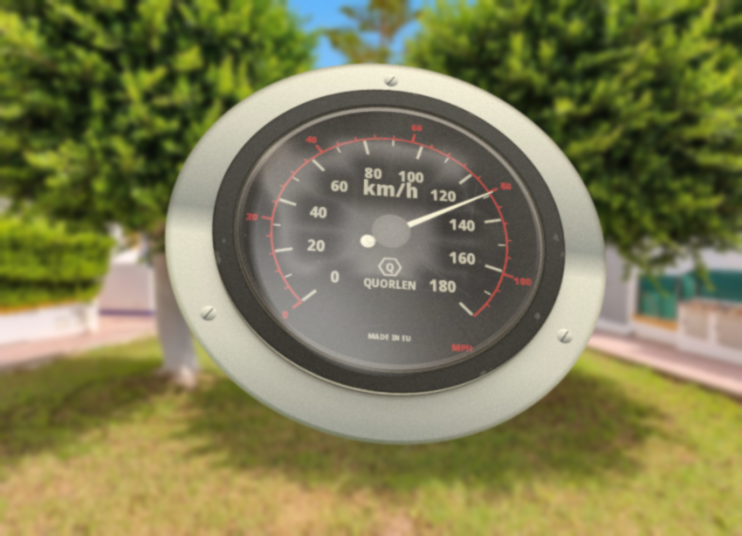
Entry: 130; km/h
